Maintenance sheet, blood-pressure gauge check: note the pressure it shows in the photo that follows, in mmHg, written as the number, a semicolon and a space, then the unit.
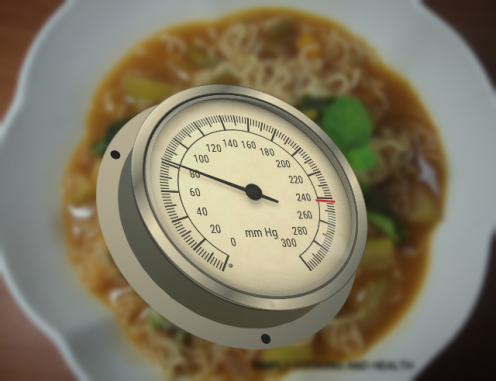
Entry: 80; mmHg
